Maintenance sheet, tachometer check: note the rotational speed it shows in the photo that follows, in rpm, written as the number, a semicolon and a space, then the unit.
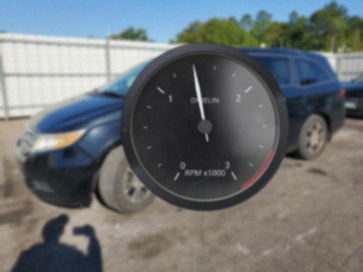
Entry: 1400; rpm
